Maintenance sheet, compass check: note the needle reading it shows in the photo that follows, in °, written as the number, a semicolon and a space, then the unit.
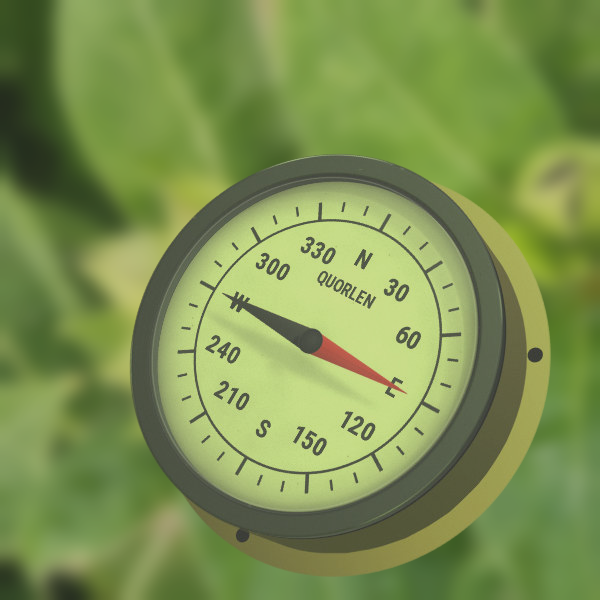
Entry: 90; °
